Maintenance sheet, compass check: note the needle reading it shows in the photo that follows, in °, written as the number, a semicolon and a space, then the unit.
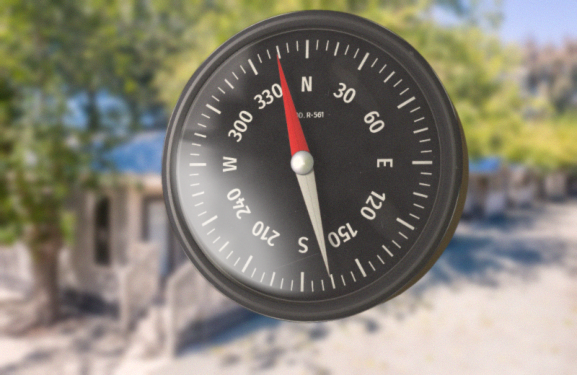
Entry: 345; °
